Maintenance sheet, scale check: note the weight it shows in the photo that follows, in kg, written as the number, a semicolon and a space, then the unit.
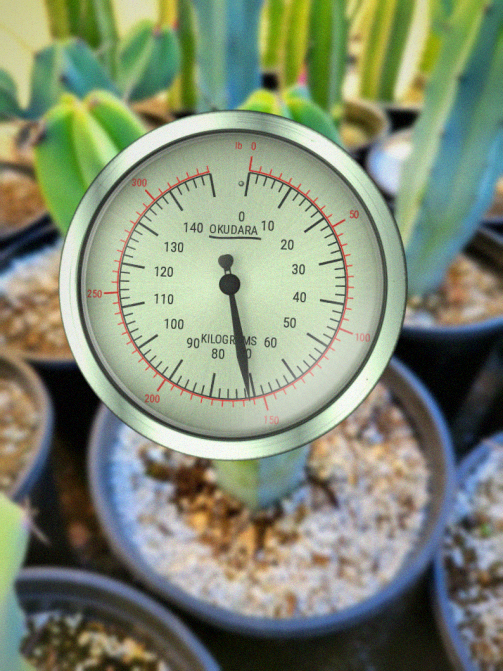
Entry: 71; kg
